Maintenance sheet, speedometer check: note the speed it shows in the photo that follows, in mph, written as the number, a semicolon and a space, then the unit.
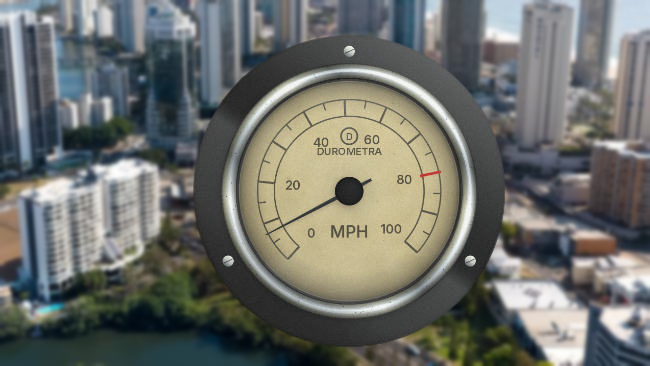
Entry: 7.5; mph
